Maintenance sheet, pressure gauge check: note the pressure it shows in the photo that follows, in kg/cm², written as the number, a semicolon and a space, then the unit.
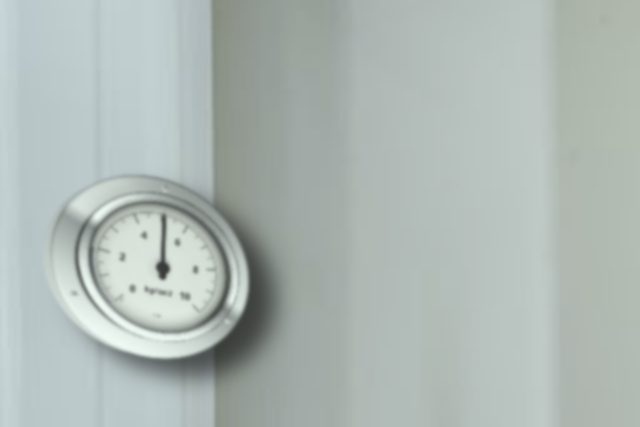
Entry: 5; kg/cm²
